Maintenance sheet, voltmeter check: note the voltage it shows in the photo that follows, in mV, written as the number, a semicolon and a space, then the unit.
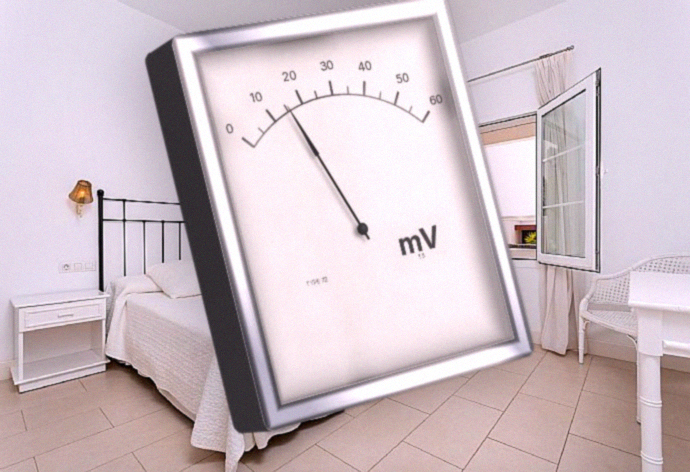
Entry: 15; mV
